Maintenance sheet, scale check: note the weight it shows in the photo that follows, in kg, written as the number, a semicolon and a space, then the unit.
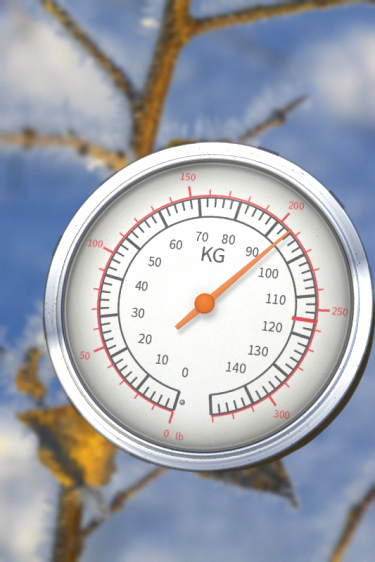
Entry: 94; kg
